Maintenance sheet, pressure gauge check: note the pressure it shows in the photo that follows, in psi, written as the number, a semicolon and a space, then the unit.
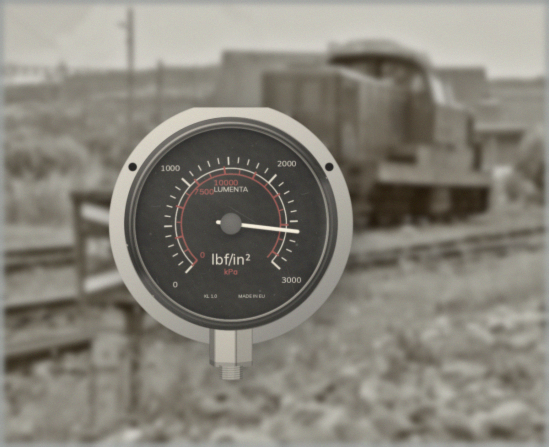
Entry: 2600; psi
